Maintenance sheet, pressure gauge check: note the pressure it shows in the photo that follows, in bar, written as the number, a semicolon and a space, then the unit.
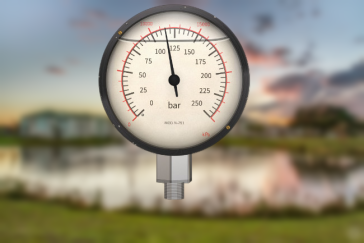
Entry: 115; bar
